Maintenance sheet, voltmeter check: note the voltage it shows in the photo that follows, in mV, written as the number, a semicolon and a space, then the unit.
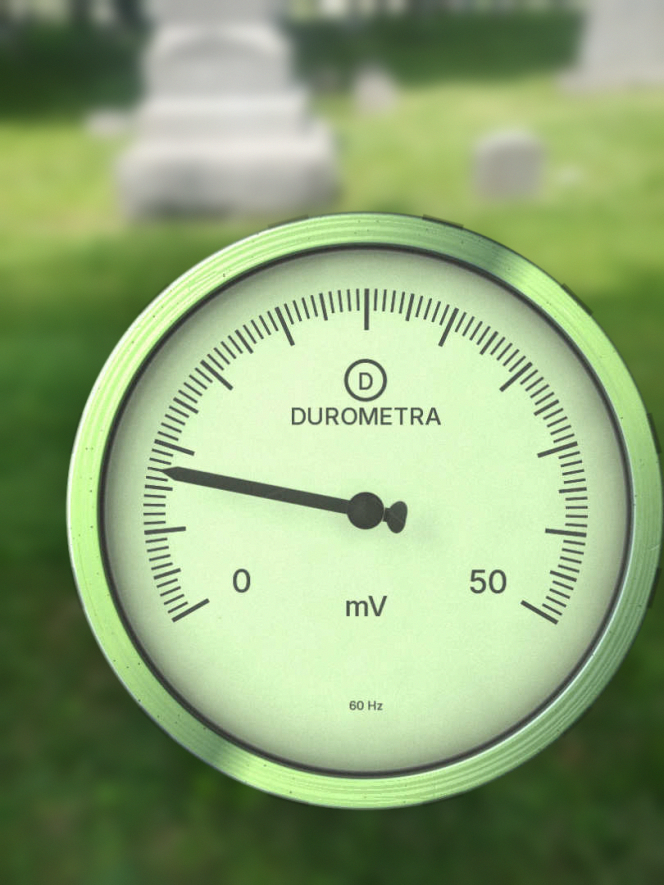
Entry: 8.5; mV
